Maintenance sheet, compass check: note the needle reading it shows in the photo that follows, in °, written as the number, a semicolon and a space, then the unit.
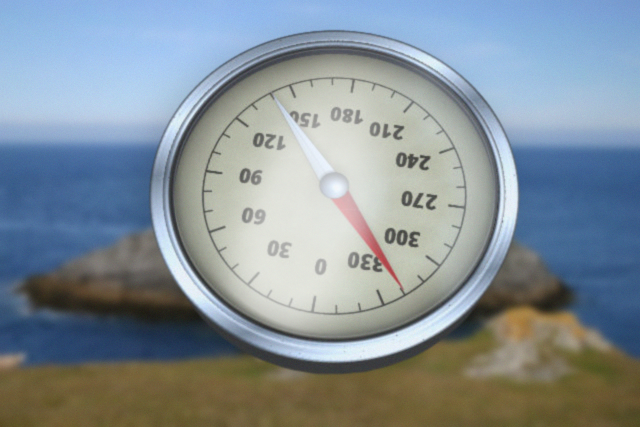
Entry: 320; °
